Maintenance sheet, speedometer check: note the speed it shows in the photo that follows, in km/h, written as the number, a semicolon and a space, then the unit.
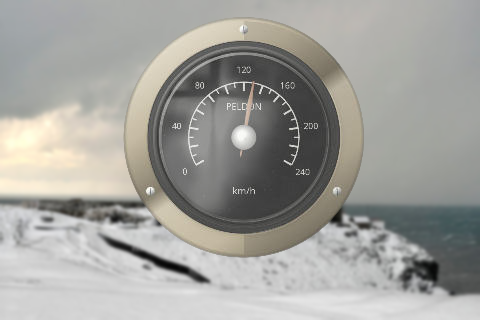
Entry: 130; km/h
